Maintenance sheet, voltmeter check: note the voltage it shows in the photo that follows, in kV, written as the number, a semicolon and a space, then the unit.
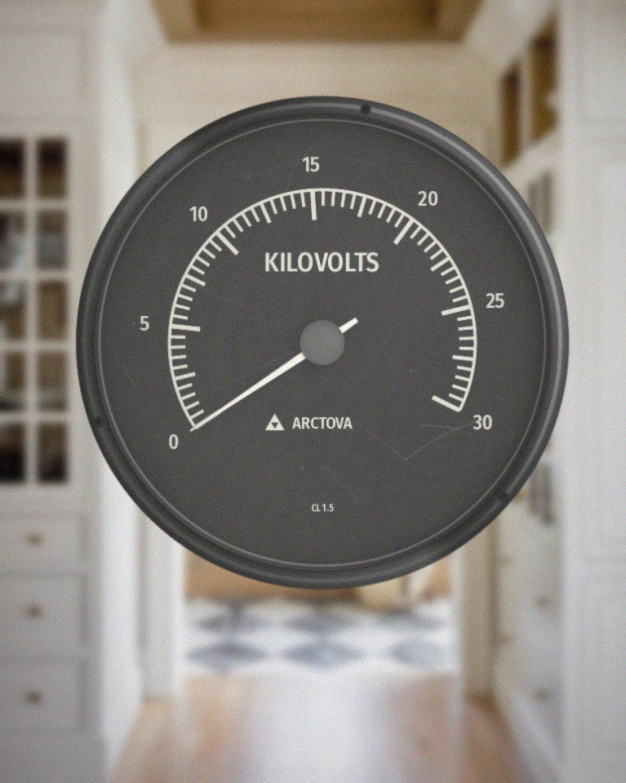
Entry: 0; kV
